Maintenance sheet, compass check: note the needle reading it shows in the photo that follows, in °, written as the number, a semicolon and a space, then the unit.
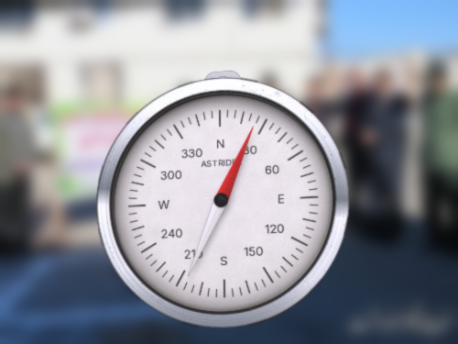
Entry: 25; °
